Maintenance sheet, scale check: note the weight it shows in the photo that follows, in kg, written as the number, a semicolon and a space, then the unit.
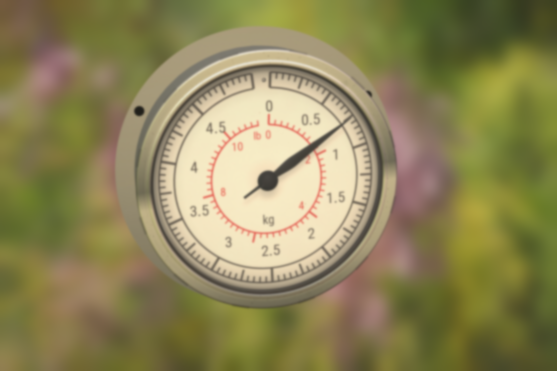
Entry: 0.75; kg
